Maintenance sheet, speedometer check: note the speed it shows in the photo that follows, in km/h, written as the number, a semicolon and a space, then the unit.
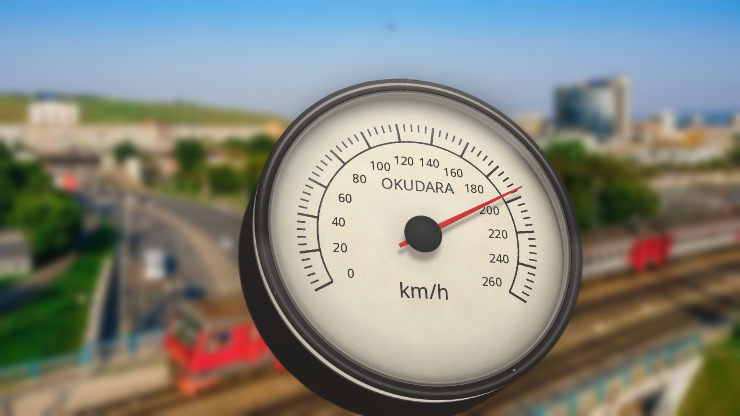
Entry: 196; km/h
